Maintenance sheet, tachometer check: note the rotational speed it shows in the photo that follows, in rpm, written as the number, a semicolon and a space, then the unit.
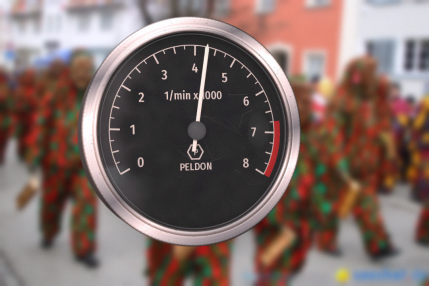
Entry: 4250; rpm
